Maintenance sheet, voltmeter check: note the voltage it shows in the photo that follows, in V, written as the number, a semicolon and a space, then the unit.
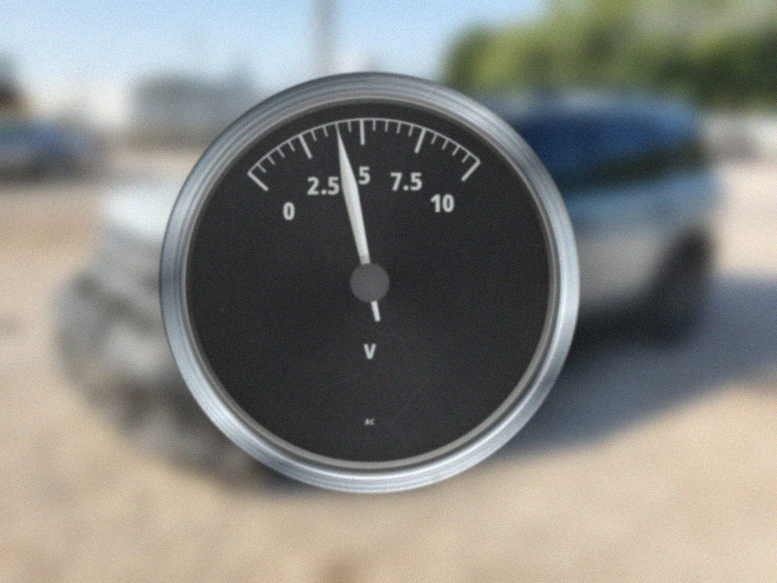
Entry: 4; V
